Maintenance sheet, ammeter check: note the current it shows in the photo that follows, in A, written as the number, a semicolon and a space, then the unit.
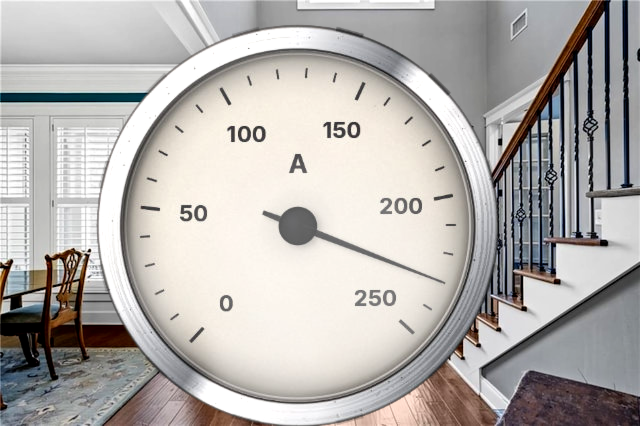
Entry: 230; A
